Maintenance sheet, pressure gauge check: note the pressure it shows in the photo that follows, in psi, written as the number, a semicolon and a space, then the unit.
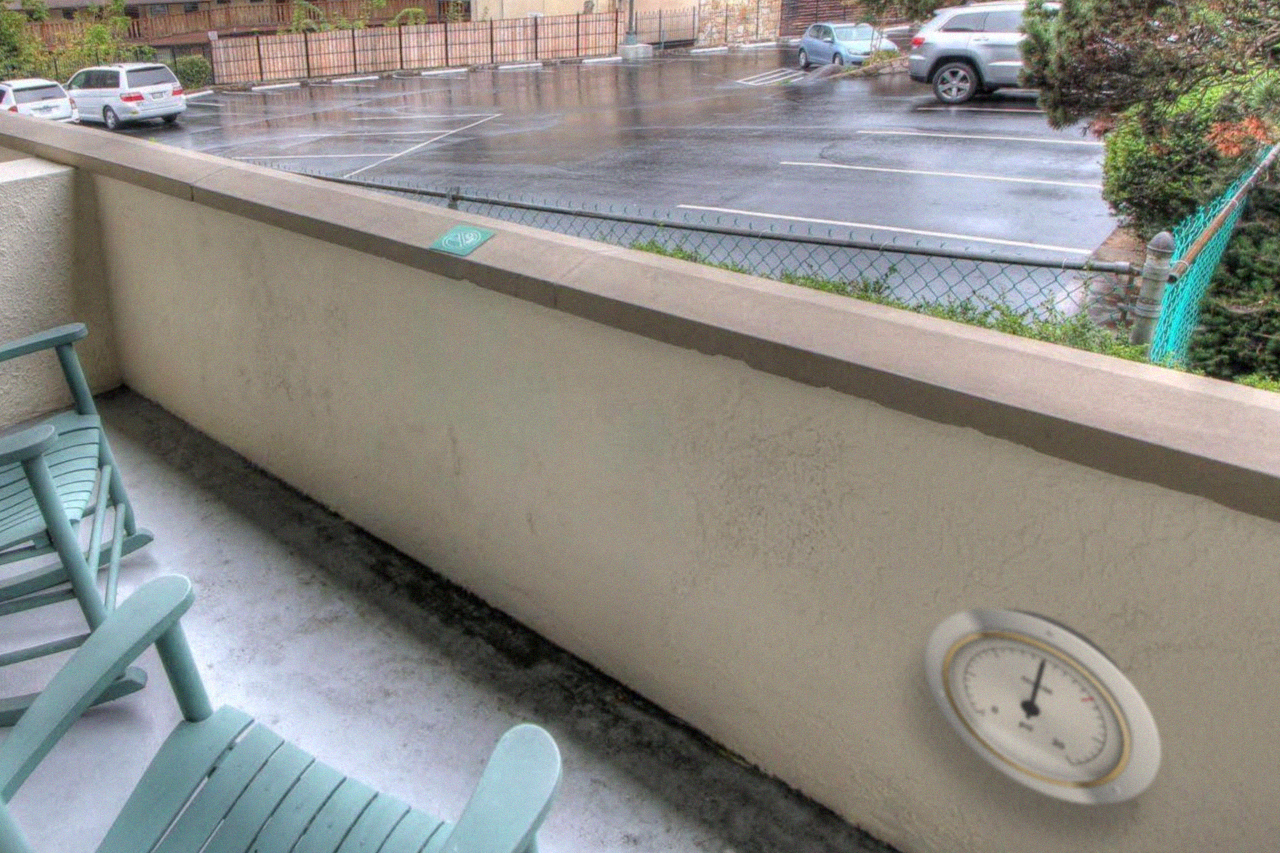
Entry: 15; psi
